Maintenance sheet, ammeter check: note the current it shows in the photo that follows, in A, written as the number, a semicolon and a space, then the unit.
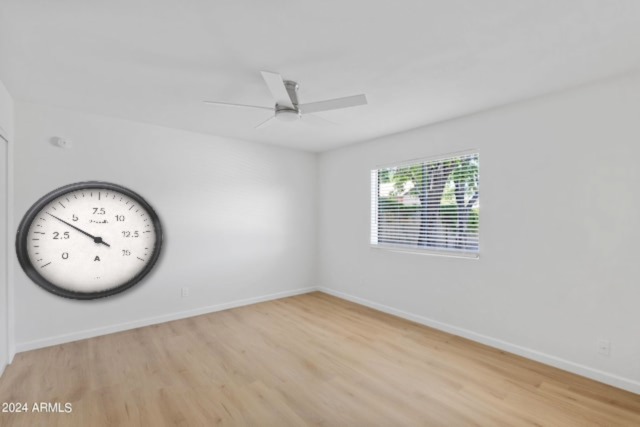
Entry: 4; A
